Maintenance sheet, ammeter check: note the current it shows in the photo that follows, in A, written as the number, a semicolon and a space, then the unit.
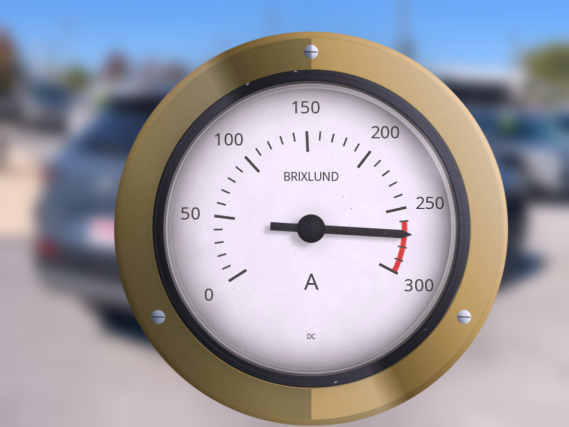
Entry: 270; A
